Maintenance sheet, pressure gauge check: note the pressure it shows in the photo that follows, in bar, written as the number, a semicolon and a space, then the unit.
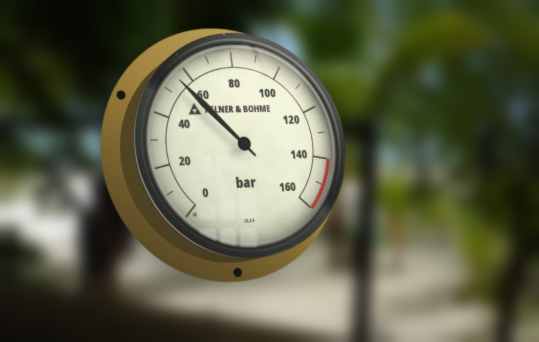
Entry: 55; bar
